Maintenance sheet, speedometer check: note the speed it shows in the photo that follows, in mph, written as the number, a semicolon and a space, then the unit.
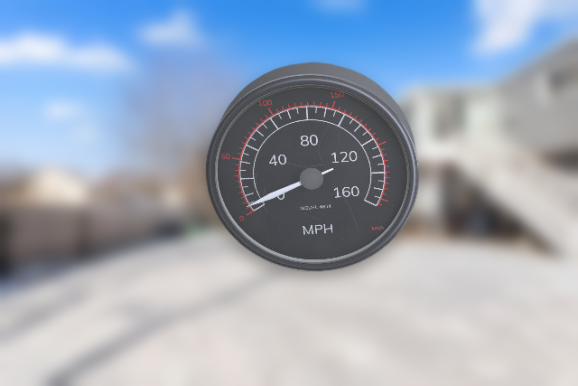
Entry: 5; mph
